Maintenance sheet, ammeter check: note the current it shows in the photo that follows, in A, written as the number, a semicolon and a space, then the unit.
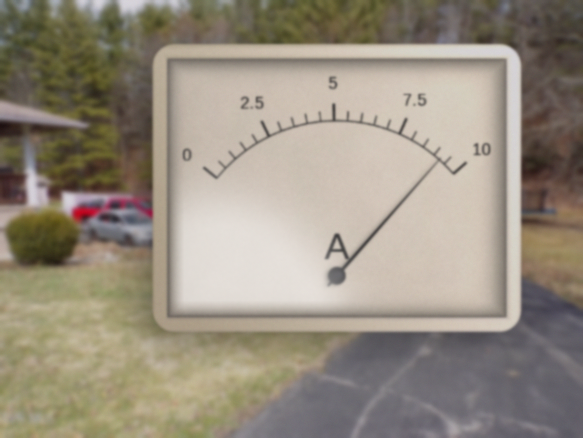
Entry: 9.25; A
